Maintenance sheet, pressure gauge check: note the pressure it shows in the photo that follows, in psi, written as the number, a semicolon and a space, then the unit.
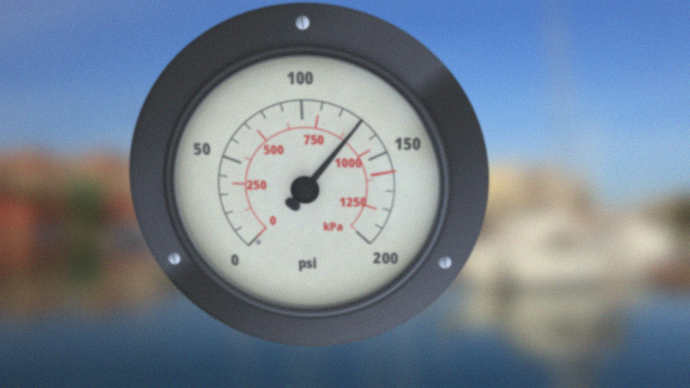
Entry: 130; psi
